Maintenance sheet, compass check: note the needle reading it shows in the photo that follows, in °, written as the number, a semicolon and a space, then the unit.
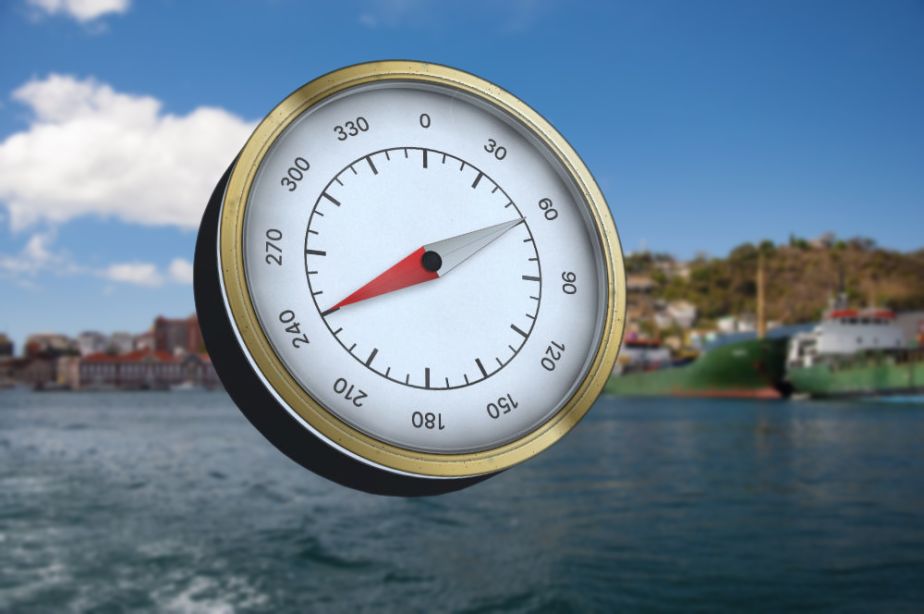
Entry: 240; °
